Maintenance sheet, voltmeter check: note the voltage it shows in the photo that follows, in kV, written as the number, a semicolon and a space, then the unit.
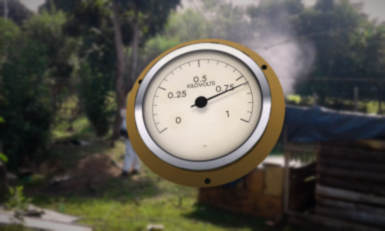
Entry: 0.8; kV
